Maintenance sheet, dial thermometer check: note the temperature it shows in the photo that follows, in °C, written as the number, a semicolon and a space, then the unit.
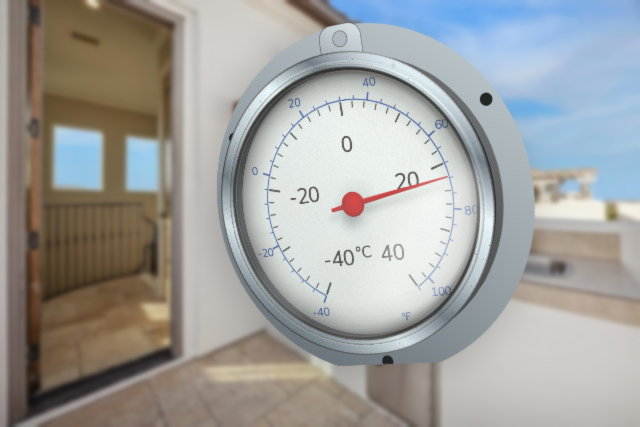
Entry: 22; °C
